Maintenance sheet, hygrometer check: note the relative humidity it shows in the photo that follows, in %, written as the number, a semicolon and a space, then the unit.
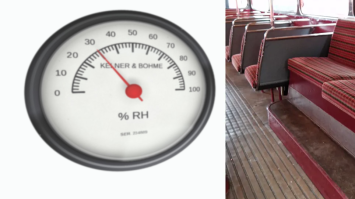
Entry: 30; %
